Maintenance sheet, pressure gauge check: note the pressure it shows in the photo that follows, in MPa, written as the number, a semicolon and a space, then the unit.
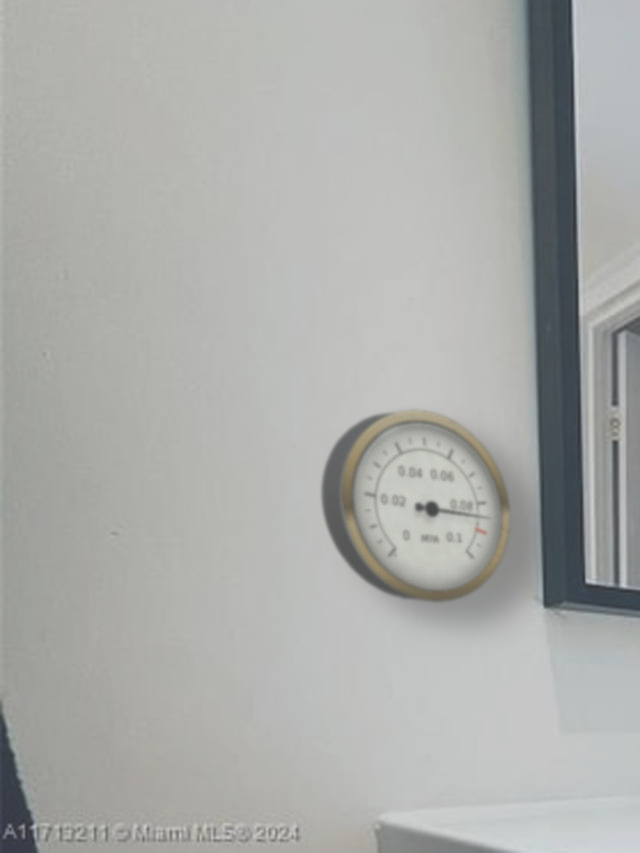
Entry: 0.085; MPa
